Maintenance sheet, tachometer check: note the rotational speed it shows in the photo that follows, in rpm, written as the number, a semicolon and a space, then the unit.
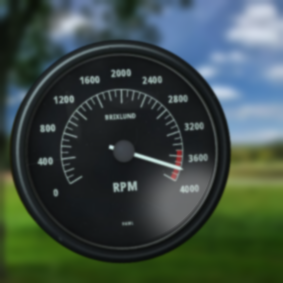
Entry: 3800; rpm
